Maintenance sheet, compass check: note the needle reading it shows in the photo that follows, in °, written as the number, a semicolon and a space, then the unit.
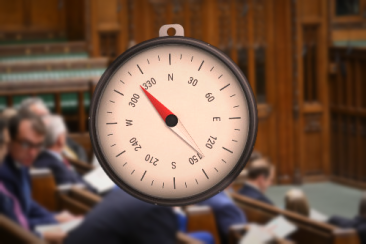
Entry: 320; °
